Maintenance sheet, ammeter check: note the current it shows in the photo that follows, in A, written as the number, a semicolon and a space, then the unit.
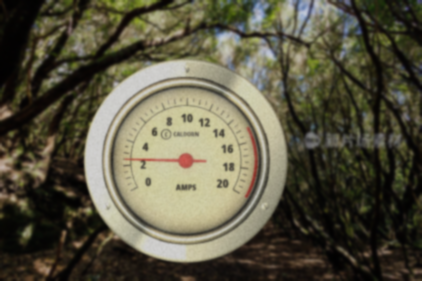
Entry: 2.5; A
